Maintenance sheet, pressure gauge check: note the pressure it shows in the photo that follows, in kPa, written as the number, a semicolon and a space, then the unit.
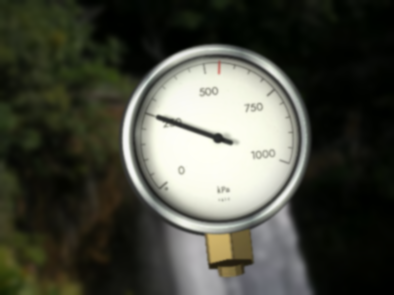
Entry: 250; kPa
